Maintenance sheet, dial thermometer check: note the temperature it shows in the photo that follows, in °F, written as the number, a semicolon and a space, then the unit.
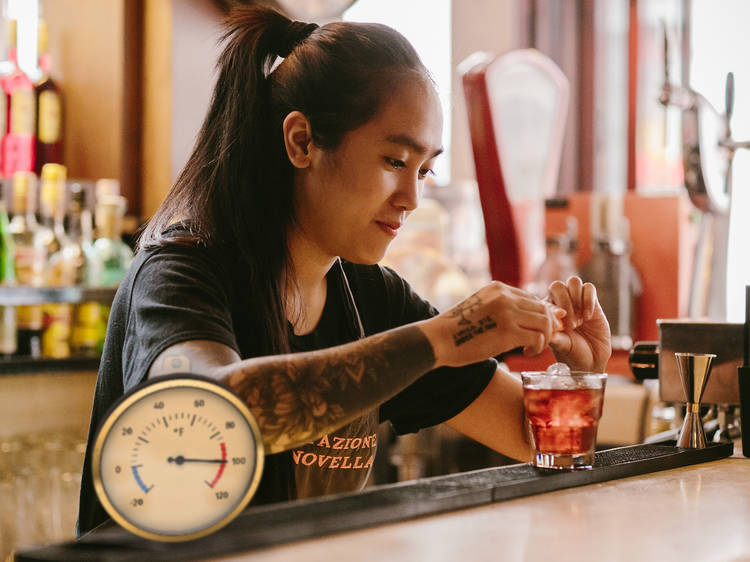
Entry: 100; °F
